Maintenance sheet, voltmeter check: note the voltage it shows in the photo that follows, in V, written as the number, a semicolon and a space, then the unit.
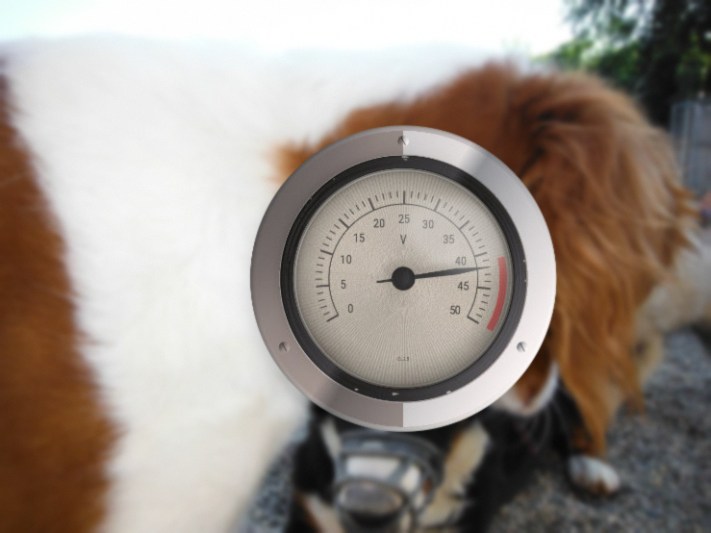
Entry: 42; V
